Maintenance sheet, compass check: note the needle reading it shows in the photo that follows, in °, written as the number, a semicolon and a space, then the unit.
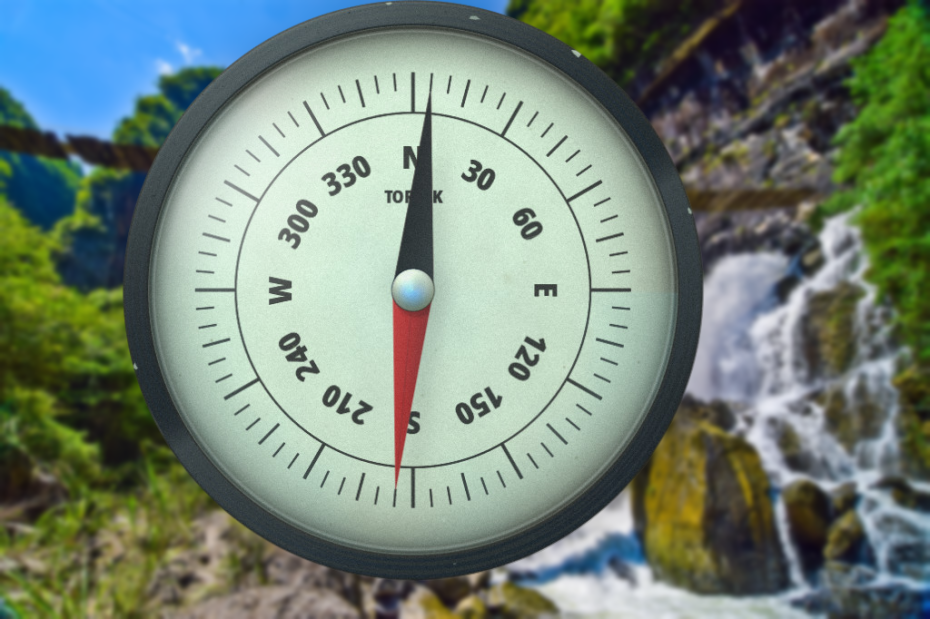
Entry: 185; °
